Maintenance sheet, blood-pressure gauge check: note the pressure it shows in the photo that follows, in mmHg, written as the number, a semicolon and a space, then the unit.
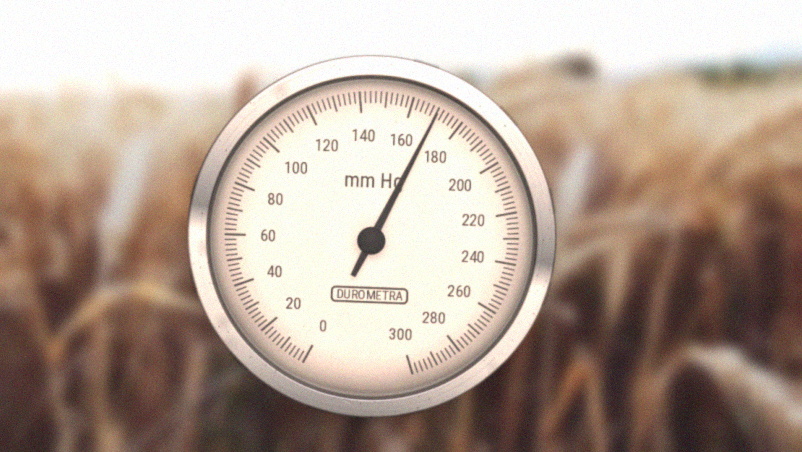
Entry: 170; mmHg
